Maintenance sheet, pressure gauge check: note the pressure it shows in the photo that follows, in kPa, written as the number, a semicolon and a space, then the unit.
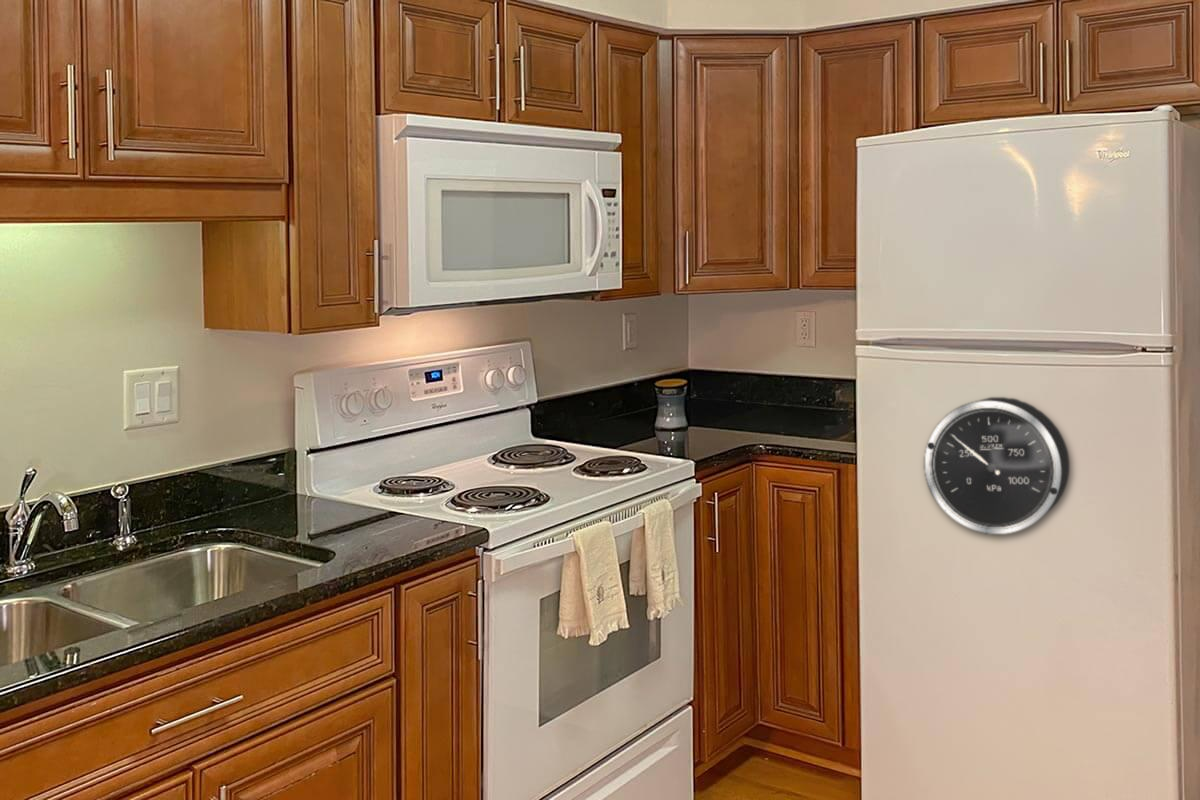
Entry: 300; kPa
